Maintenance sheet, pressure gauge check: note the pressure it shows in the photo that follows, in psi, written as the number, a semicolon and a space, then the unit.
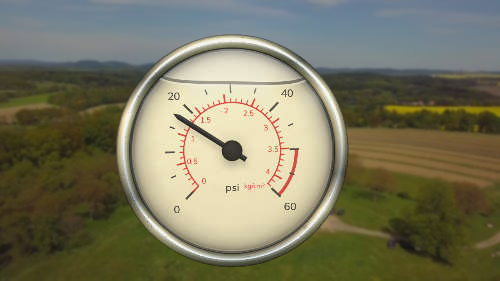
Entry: 17.5; psi
